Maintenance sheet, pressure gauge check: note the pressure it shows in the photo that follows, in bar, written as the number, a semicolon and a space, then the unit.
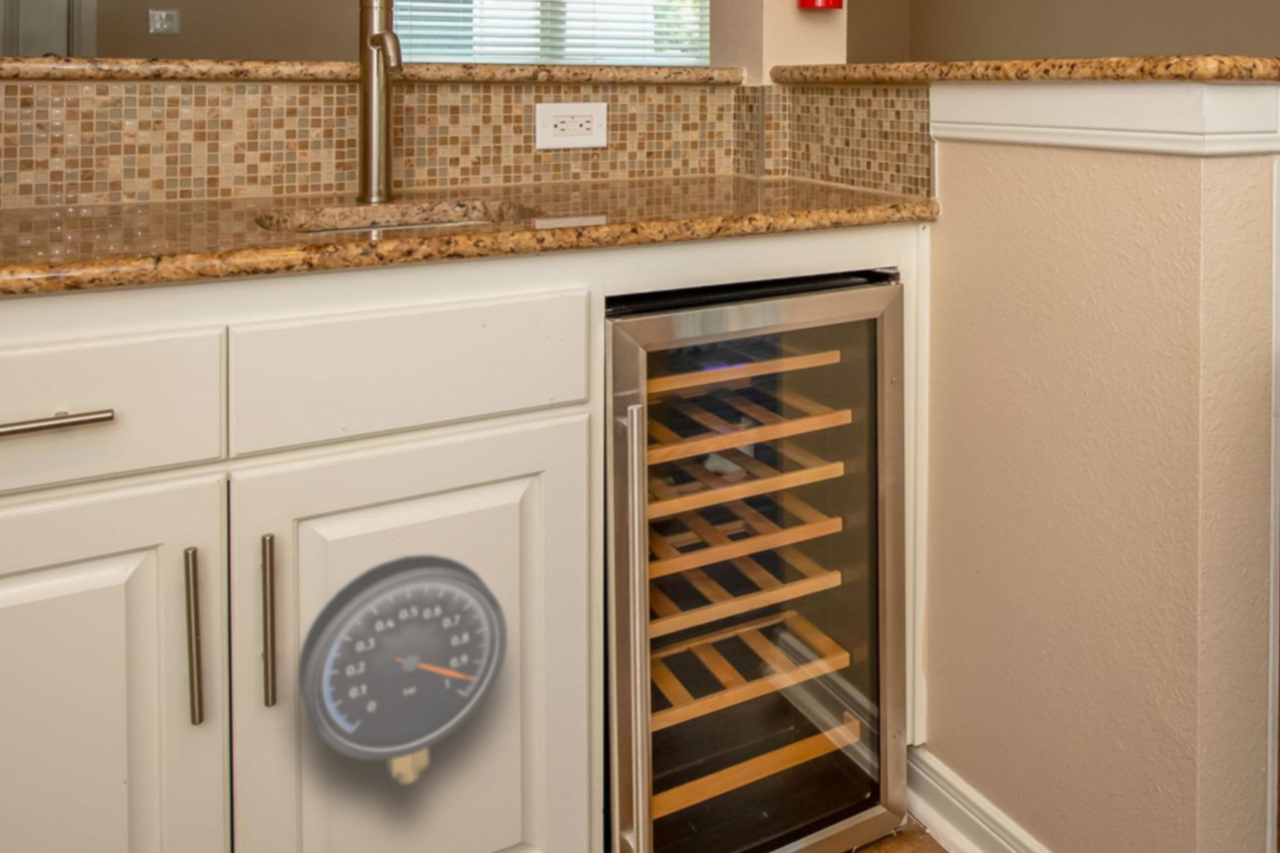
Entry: 0.95; bar
